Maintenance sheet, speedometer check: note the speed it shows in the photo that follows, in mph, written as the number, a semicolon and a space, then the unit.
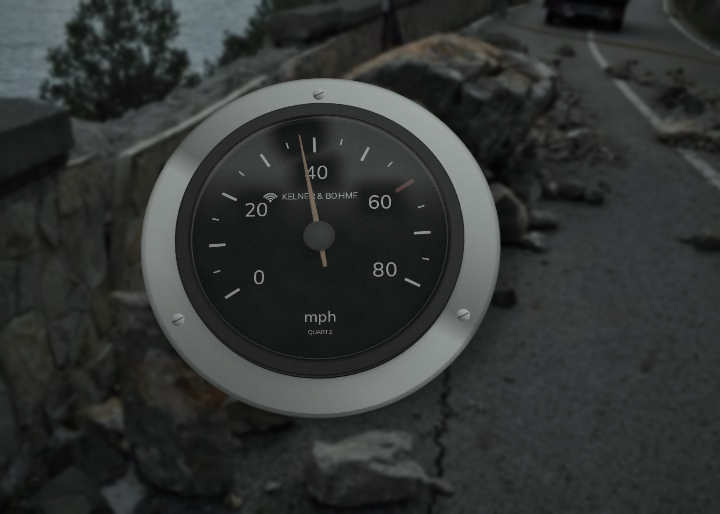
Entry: 37.5; mph
